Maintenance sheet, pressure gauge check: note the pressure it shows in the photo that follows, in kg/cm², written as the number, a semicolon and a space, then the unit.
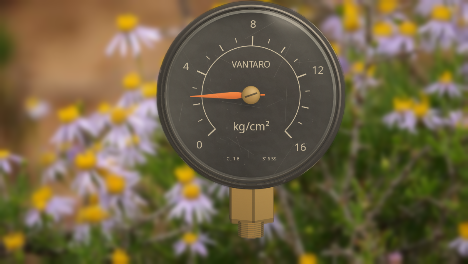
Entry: 2.5; kg/cm²
